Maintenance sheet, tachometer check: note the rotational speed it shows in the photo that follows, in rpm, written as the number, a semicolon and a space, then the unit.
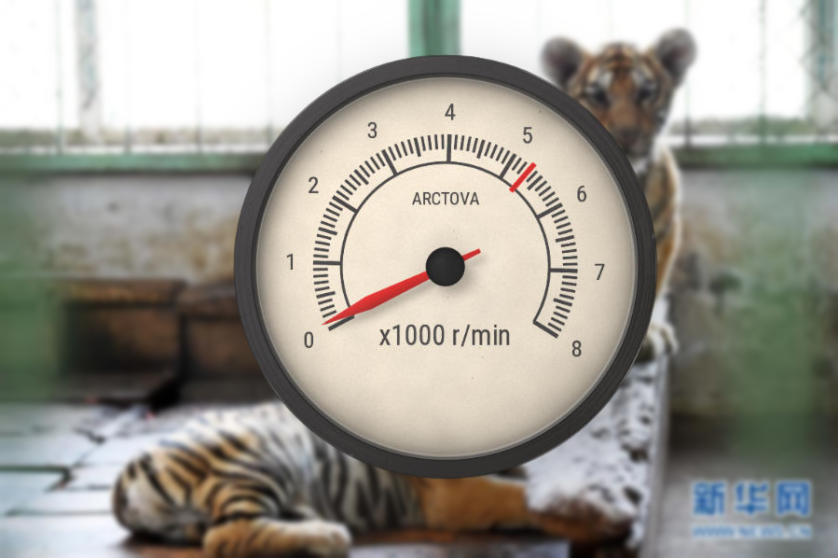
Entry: 100; rpm
